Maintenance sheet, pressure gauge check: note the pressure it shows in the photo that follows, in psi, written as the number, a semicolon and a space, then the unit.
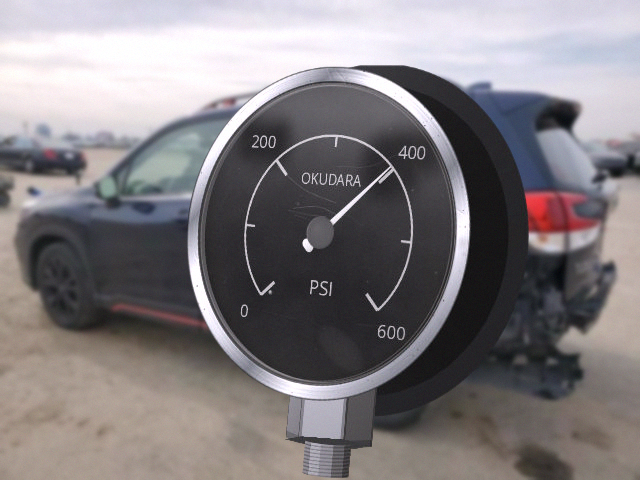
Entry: 400; psi
